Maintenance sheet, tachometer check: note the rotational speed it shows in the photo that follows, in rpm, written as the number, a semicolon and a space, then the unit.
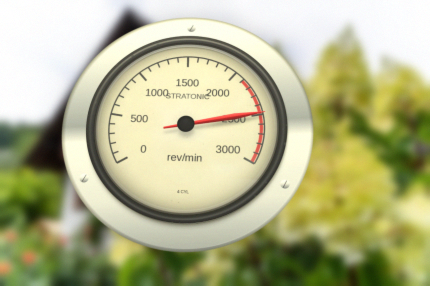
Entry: 2500; rpm
